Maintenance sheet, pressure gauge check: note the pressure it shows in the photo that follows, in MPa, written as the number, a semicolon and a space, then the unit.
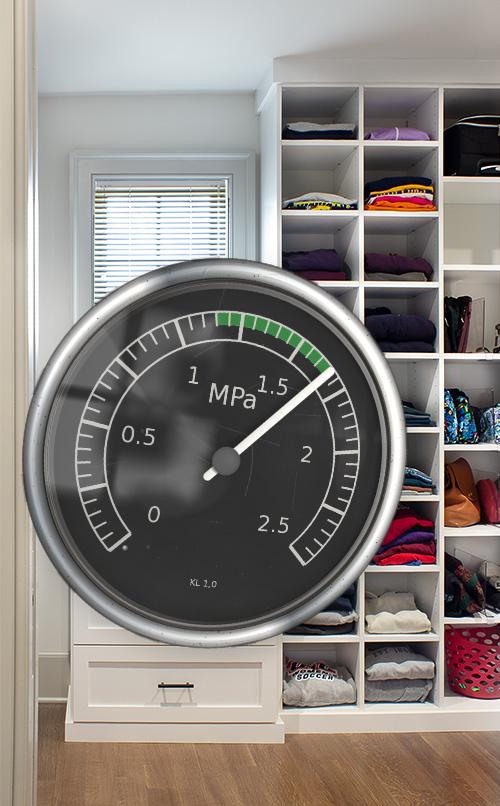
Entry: 1.65; MPa
